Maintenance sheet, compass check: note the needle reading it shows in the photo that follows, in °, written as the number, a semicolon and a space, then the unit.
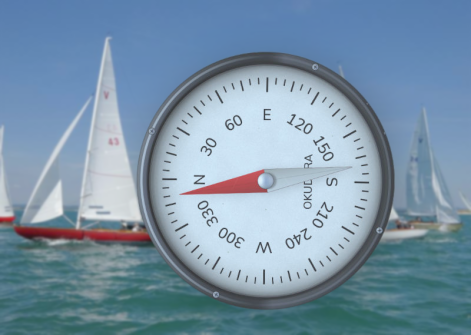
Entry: 350; °
